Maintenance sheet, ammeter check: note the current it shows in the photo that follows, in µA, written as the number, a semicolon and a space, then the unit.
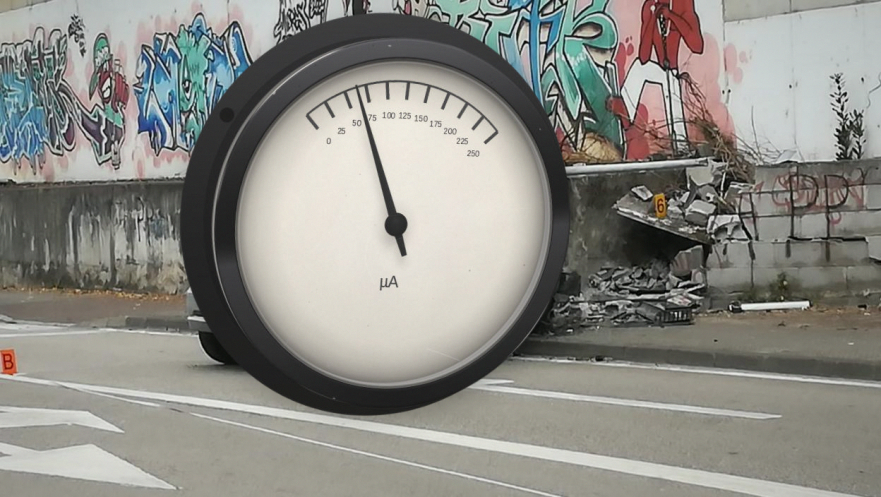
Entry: 62.5; µA
